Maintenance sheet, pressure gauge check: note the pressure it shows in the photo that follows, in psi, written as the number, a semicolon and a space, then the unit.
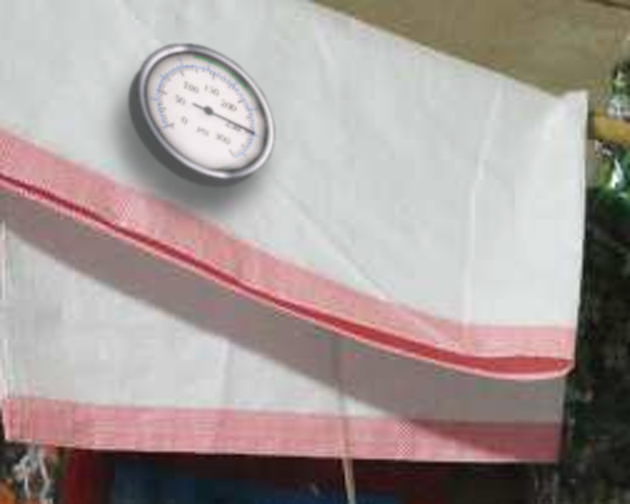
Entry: 250; psi
